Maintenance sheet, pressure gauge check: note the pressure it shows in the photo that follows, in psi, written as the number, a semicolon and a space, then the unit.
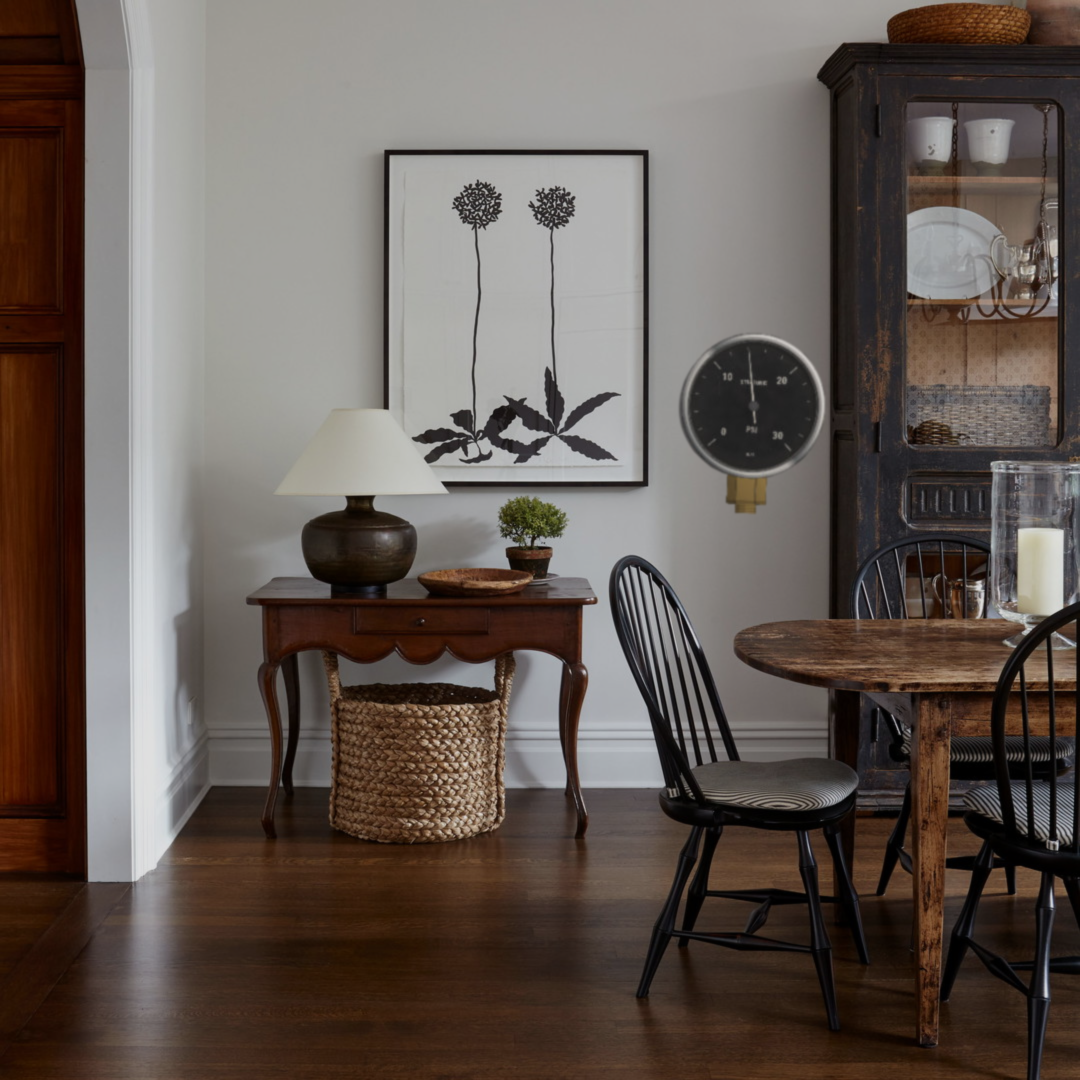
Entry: 14; psi
